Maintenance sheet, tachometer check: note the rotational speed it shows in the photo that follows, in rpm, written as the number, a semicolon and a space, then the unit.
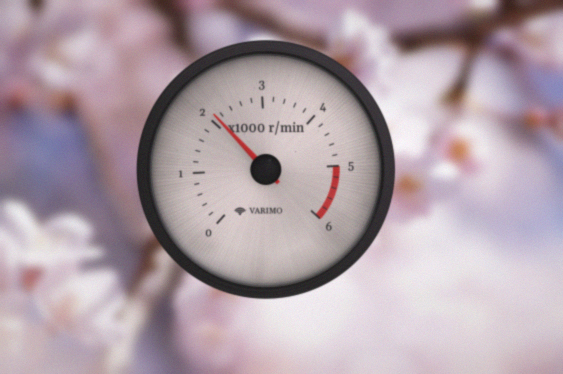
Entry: 2100; rpm
